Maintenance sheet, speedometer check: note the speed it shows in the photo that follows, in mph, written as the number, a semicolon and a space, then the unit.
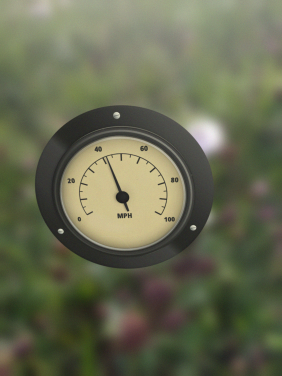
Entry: 42.5; mph
